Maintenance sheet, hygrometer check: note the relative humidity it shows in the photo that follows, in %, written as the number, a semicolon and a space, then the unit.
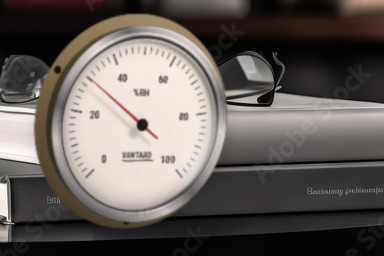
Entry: 30; %
